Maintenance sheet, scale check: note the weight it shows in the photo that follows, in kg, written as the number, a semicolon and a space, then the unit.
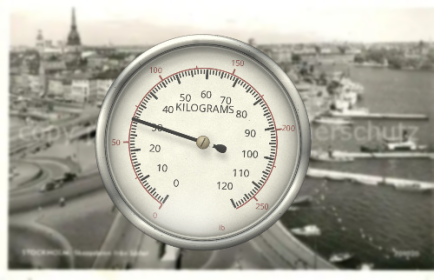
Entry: 30; kg
